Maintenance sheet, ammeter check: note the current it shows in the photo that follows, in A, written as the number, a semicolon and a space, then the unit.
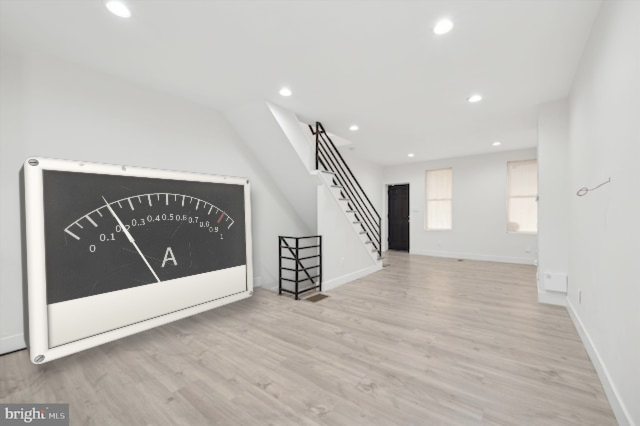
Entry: 0.2; A
